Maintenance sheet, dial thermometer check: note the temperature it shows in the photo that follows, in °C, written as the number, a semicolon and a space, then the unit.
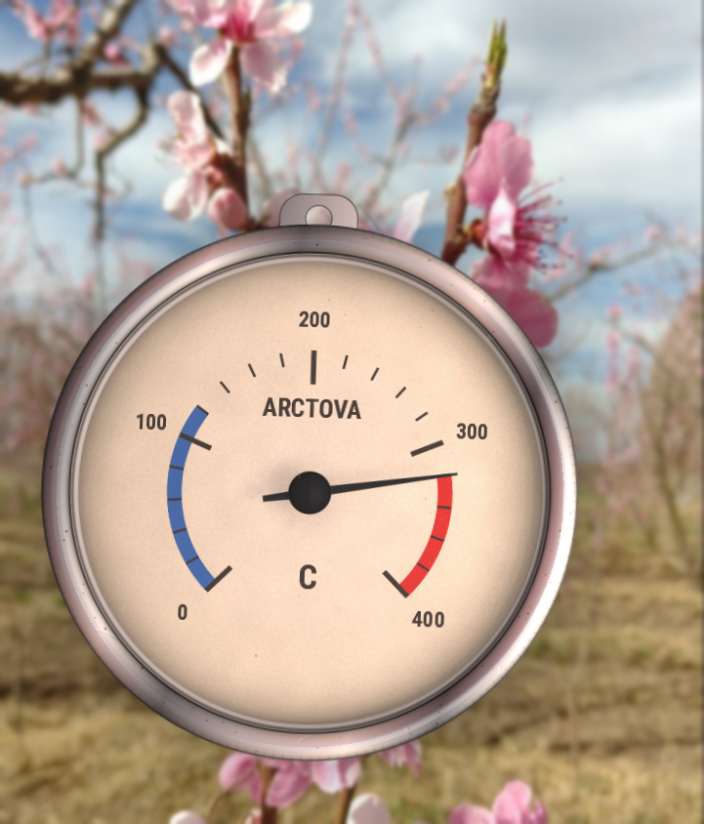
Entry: 320; °C
